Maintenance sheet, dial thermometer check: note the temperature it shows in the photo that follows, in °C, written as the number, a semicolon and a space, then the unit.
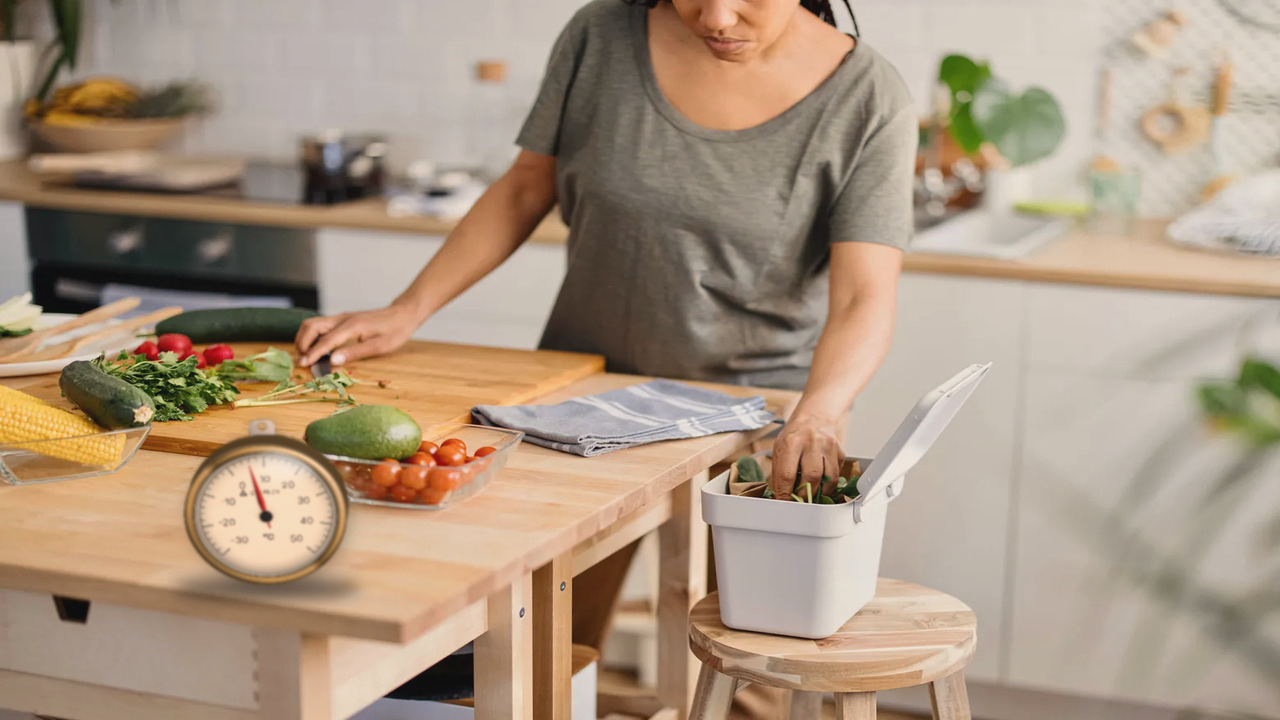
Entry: 6; °C
